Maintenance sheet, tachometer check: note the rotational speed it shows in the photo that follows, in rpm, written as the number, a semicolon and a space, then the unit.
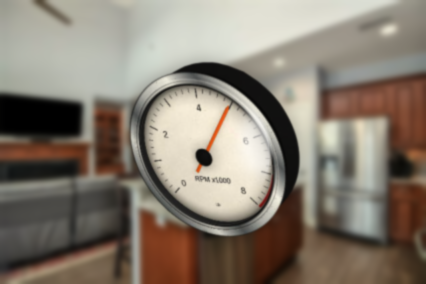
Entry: 5000; rpm
